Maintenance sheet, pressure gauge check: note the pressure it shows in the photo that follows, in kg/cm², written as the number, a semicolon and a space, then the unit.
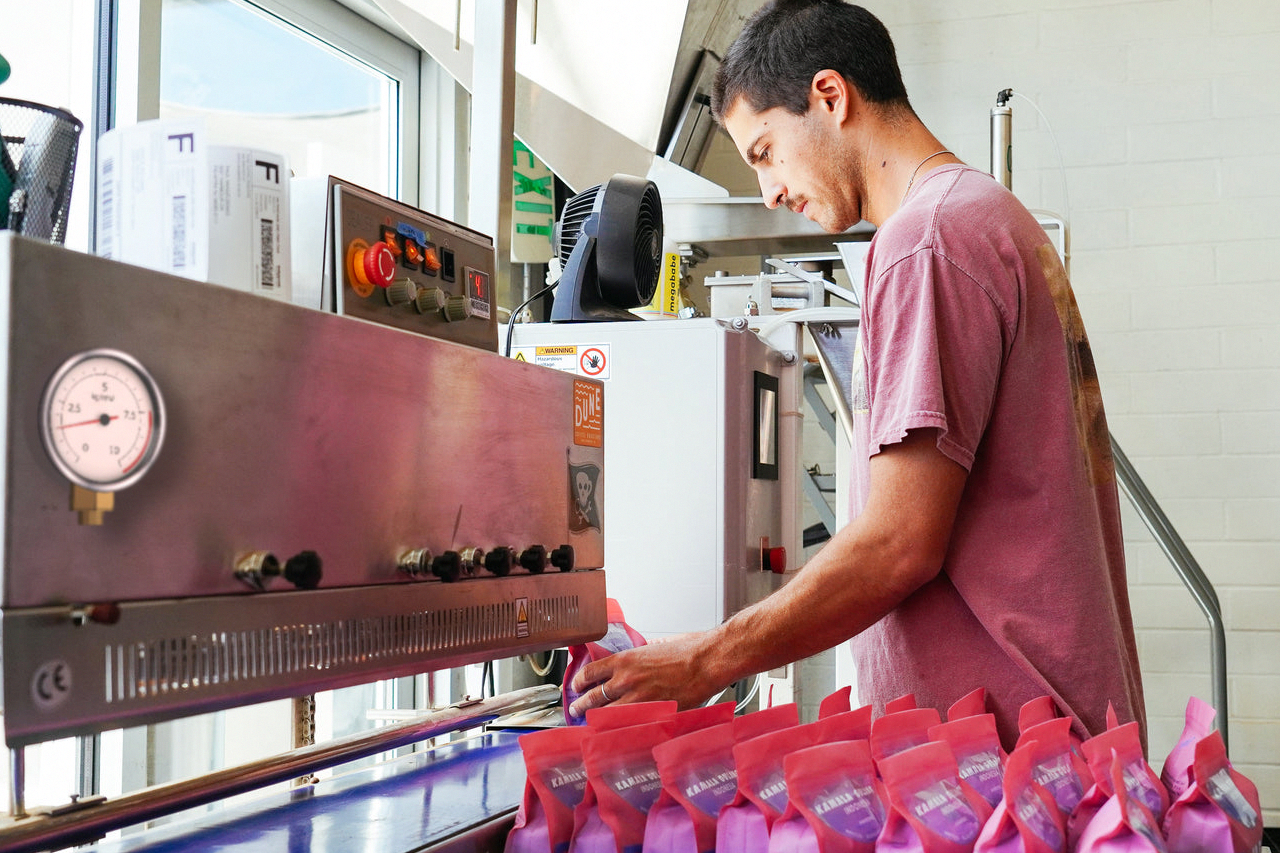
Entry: 1.5; kg/cm²
